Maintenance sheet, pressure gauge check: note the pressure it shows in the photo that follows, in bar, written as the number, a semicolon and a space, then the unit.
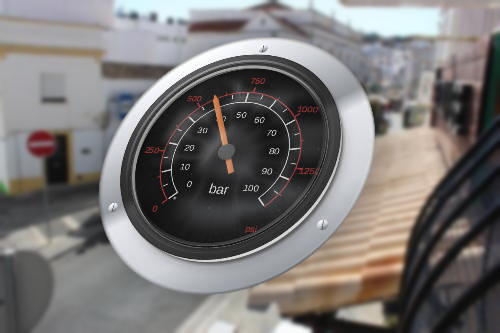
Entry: 40; bar
